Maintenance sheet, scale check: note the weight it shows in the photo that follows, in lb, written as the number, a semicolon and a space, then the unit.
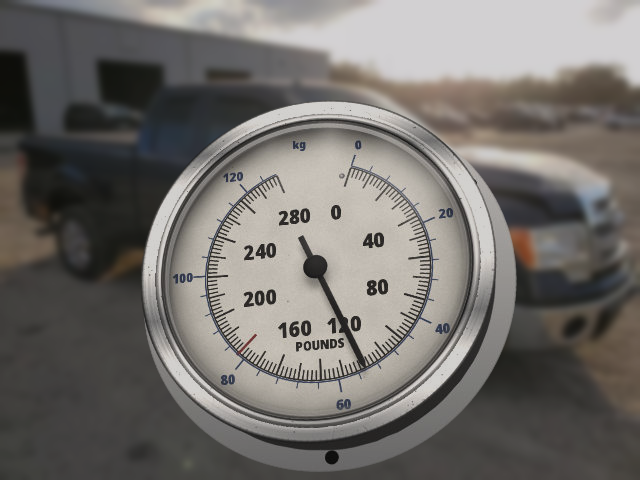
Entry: 120; lb
